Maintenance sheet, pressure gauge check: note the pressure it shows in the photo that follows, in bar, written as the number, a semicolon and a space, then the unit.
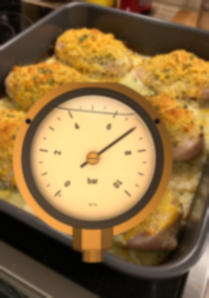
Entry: 7; bar
